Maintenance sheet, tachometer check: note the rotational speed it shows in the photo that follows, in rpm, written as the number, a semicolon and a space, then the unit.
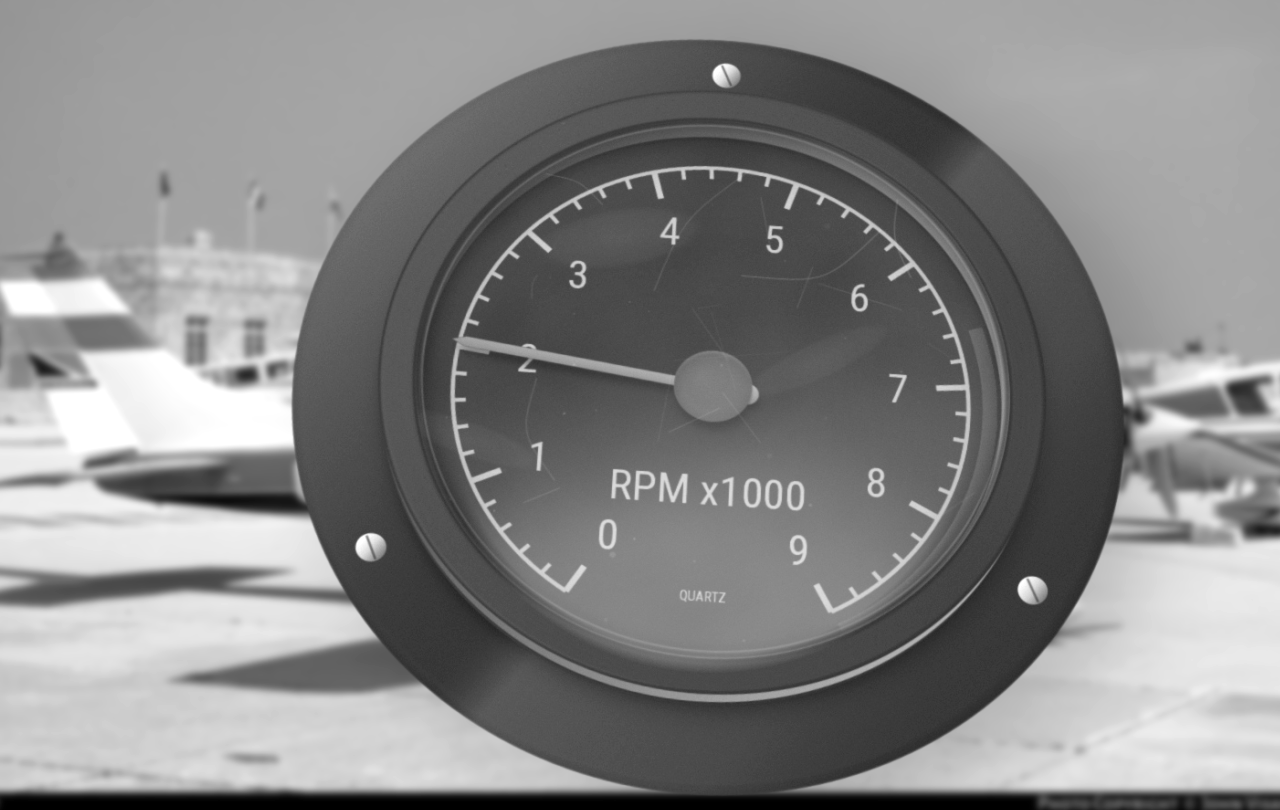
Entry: 2000; rpm
